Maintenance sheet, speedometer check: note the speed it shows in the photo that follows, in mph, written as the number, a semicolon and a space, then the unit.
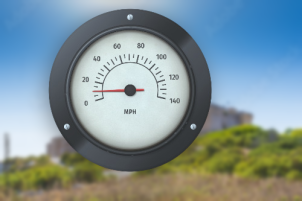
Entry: 10; mph
